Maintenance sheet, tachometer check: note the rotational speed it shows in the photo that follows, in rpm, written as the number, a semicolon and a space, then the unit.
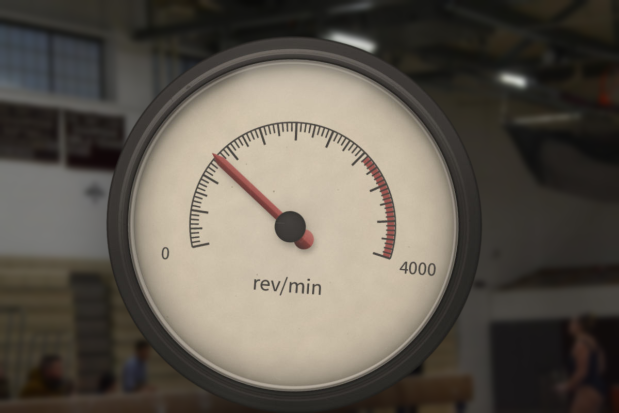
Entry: 1050; rpm
